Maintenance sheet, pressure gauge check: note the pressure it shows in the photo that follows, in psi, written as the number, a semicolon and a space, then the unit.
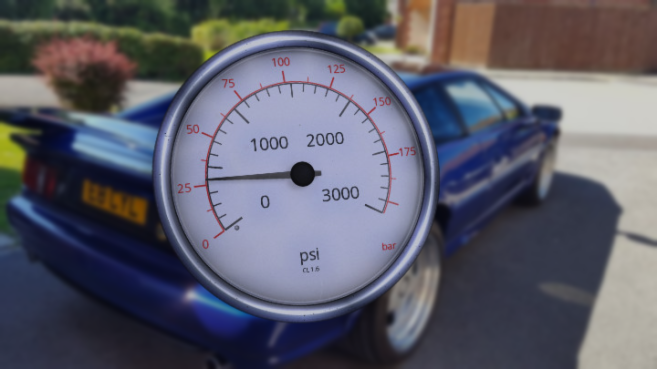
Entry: 400; psi
